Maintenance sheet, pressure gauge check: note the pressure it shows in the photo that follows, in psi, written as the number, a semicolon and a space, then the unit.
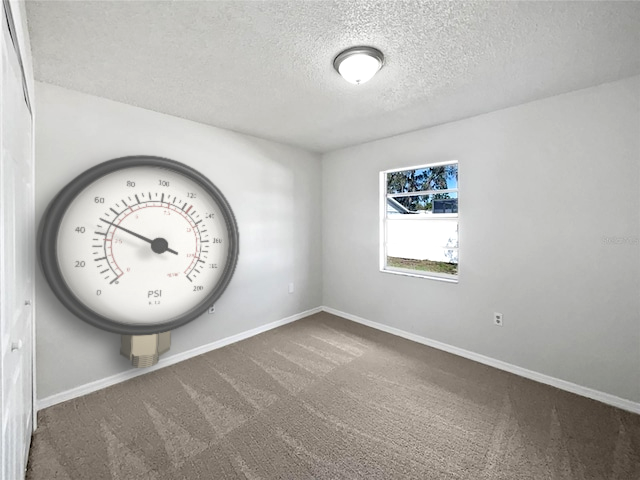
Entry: 50; psi
